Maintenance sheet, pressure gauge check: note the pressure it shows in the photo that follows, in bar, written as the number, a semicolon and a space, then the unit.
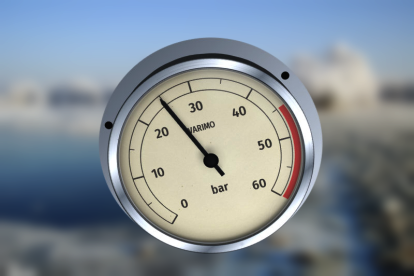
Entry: 25; bar
